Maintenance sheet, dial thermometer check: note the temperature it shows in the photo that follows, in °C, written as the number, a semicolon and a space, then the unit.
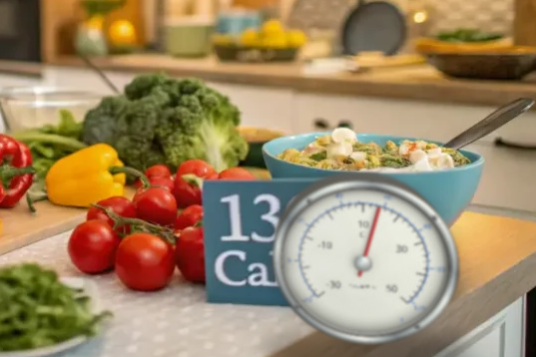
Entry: 14; °C
